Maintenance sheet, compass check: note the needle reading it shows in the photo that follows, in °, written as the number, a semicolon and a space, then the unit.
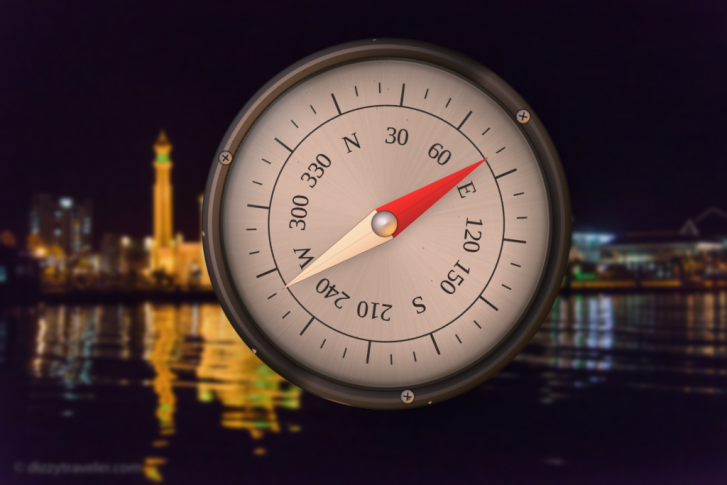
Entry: 80; °
